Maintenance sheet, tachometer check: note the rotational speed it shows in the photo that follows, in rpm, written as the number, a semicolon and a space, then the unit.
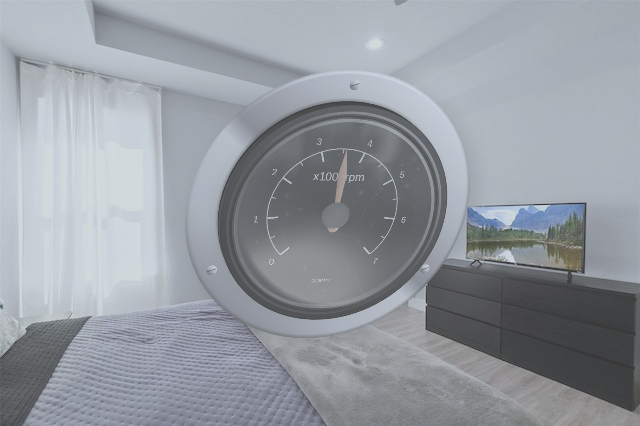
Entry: 3500; rpm
